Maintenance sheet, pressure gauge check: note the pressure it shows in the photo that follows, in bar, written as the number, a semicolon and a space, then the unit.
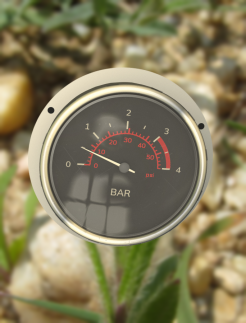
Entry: 0.5; bar
